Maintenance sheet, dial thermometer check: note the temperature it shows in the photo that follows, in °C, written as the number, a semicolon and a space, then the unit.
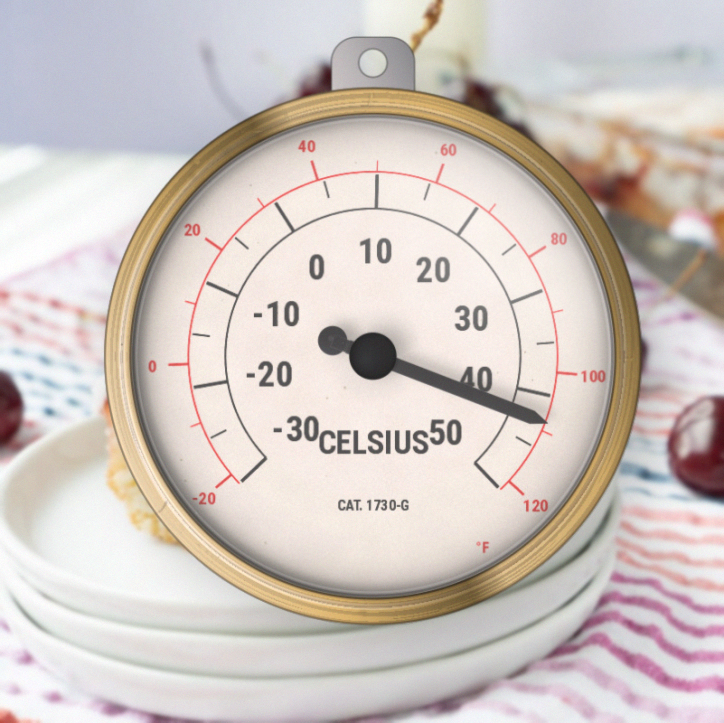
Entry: 42.5; °C
